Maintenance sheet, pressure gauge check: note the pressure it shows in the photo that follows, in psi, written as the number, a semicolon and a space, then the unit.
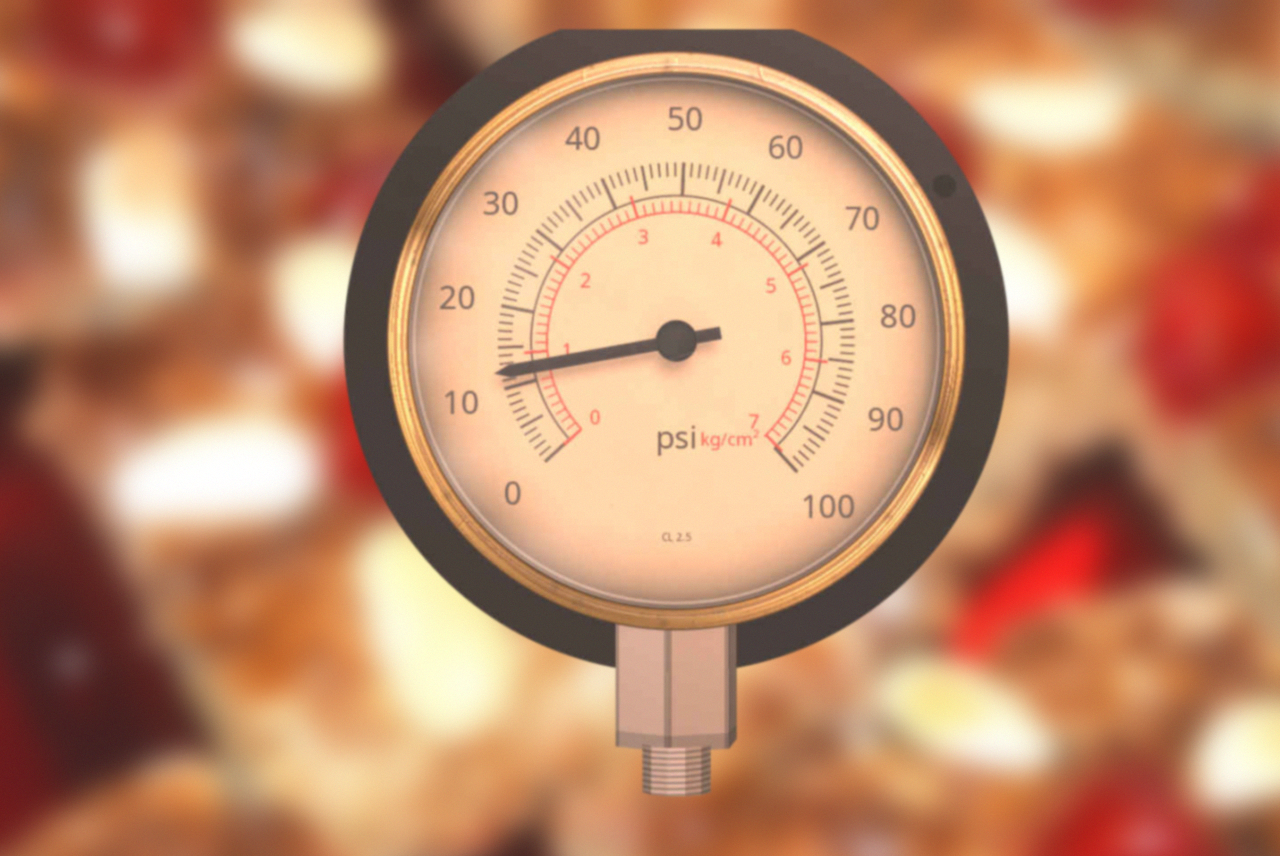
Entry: 12; psi
